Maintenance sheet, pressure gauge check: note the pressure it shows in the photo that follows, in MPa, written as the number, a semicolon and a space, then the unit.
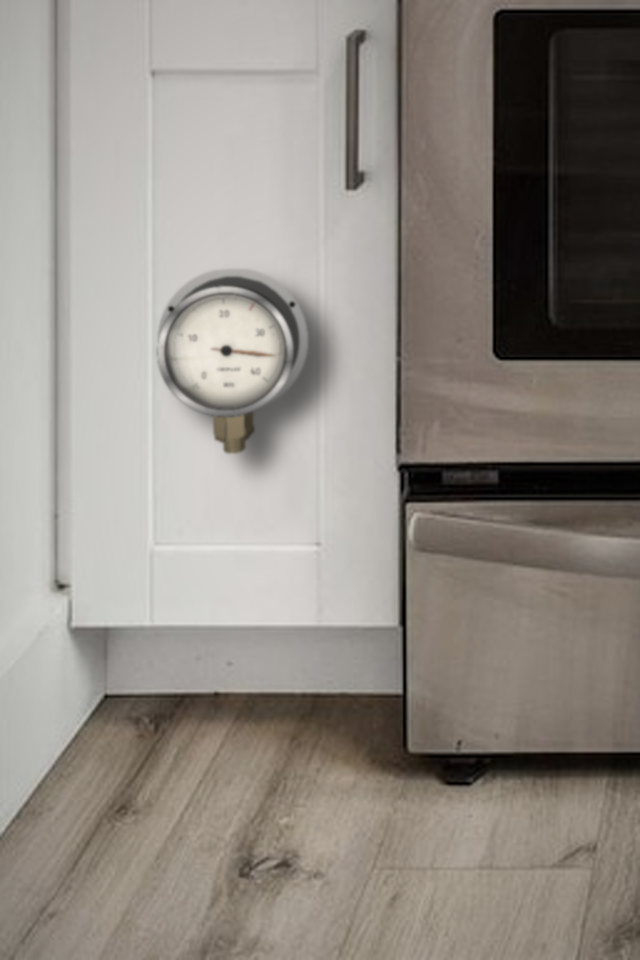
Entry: 35; MPa
